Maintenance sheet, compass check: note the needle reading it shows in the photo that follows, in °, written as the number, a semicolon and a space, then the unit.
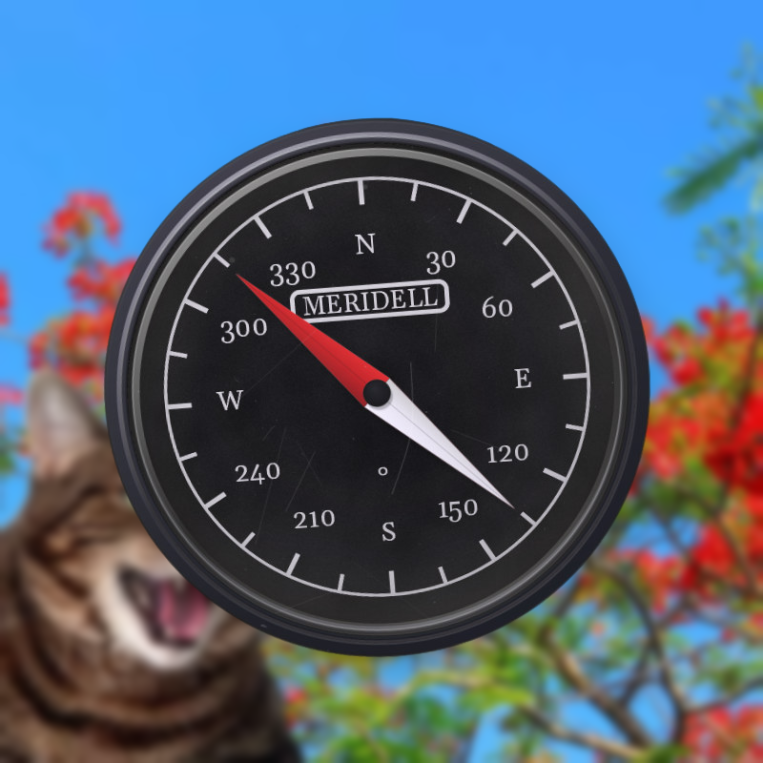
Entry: 315; °
